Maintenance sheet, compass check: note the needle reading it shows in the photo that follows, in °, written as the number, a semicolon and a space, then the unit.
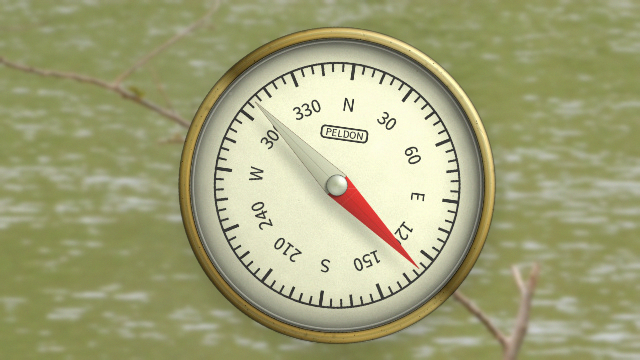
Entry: 127.5; °
